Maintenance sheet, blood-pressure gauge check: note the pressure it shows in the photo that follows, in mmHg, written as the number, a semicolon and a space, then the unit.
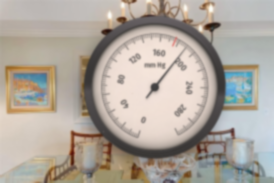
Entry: 190; mmHg
